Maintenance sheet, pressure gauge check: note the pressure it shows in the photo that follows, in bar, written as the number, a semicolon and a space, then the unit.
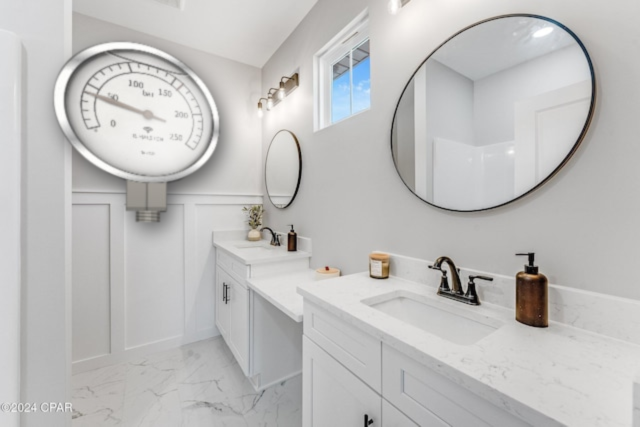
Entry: 40; bar
